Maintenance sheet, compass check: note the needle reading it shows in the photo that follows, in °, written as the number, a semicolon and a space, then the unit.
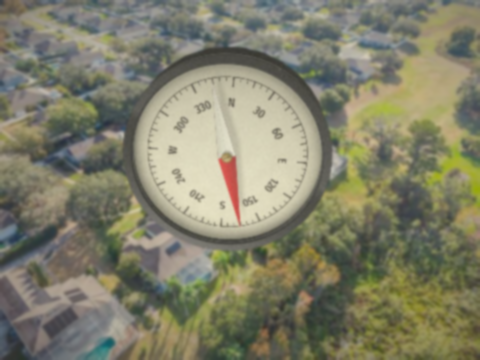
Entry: 165; °
